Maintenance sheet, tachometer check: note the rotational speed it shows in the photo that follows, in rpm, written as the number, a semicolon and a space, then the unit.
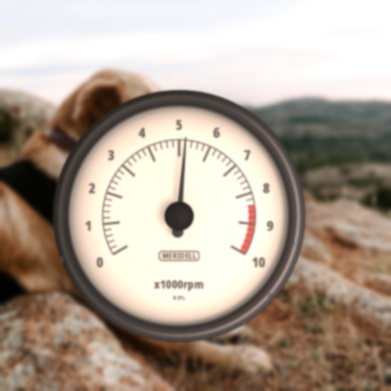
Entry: 5200; rpm
